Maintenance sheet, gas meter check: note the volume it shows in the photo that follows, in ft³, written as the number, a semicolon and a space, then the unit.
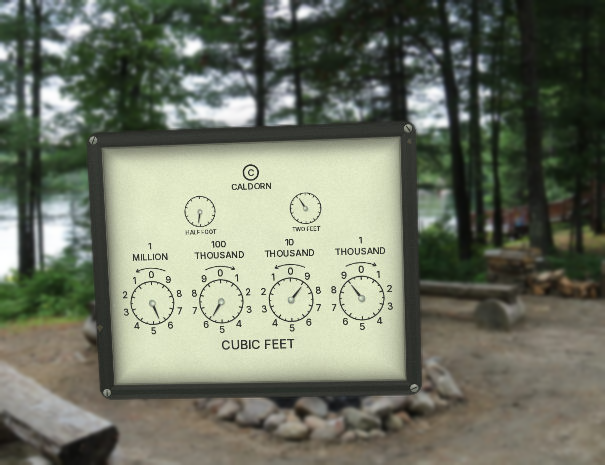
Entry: 558900; ft³
